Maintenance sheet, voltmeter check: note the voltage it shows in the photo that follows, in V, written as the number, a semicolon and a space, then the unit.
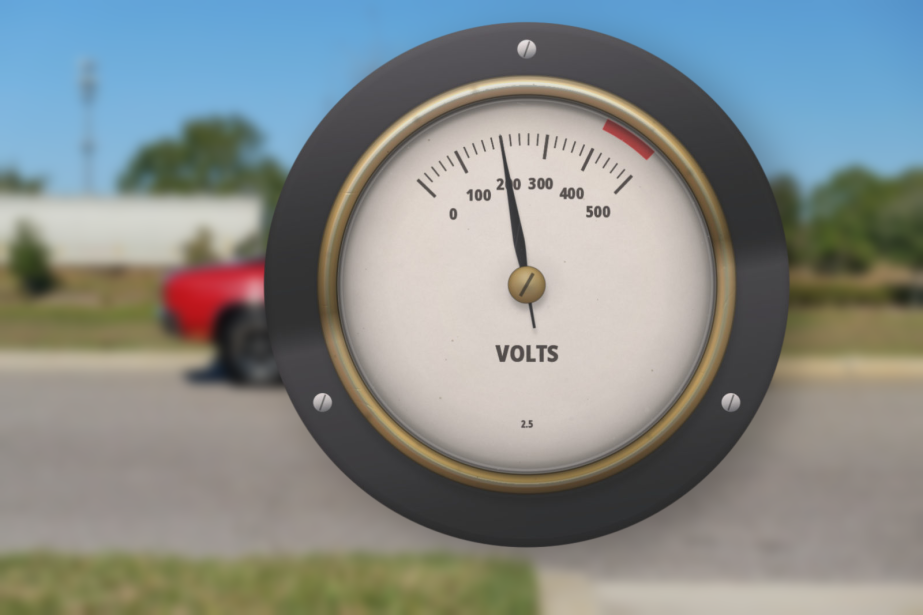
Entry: 200; V
